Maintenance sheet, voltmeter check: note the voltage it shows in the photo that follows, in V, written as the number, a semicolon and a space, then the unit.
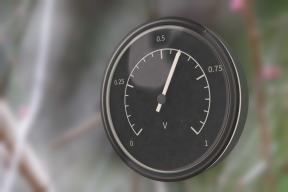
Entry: 0.6; V
